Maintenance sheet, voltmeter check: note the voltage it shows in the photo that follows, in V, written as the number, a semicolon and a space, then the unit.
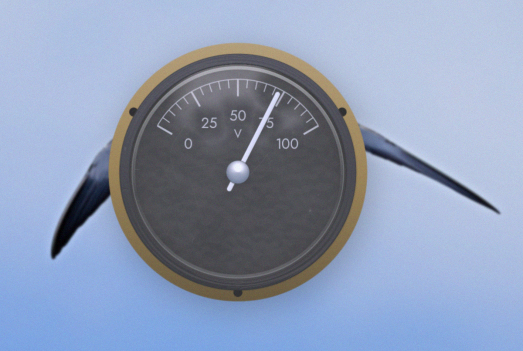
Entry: 72.5; V
